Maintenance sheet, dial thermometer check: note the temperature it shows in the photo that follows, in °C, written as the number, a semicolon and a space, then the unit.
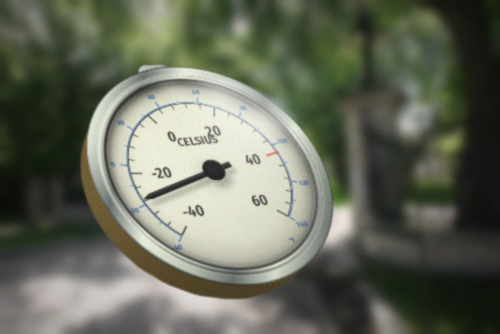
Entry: -28; °C
